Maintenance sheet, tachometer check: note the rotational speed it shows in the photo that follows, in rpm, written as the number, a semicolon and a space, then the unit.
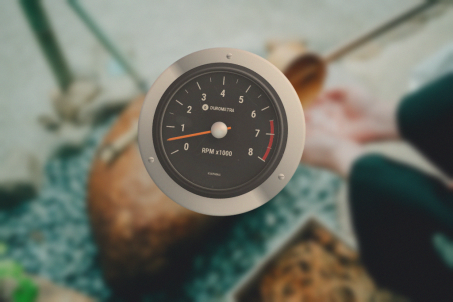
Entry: 500; rpm
